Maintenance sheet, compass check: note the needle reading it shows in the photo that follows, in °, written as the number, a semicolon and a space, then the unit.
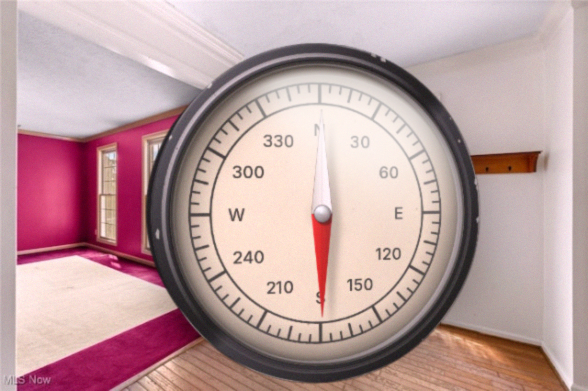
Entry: 180; °
